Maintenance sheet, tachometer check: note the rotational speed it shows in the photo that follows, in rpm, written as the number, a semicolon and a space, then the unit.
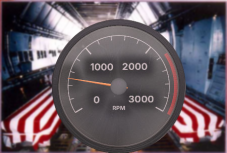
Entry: 500; rpm
